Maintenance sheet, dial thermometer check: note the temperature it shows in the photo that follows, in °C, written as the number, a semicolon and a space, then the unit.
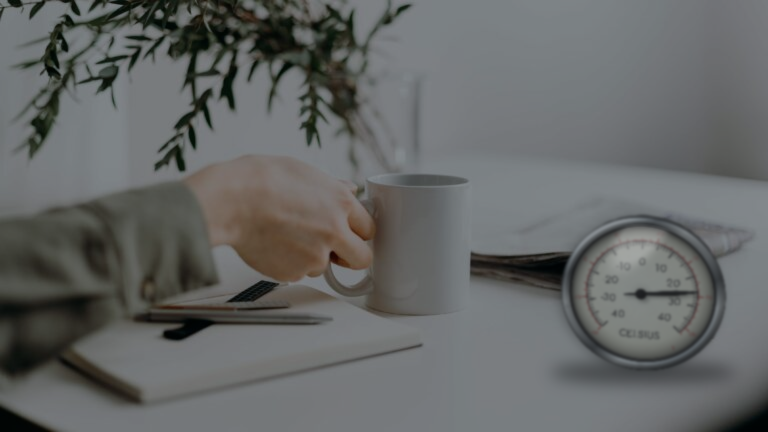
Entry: 25; °C
